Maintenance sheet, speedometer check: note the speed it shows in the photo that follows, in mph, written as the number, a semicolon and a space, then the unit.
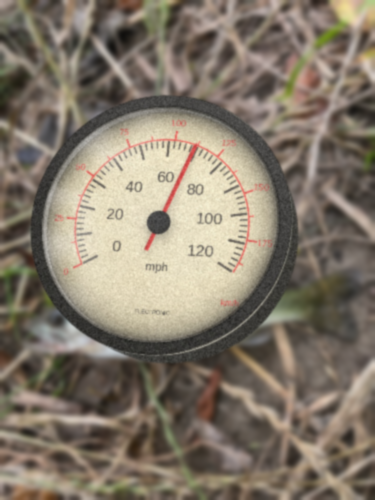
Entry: 70; mph
